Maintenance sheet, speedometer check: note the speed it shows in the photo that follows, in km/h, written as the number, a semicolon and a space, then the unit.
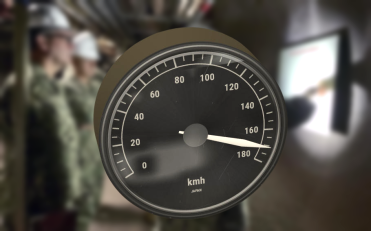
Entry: 170; km/h
